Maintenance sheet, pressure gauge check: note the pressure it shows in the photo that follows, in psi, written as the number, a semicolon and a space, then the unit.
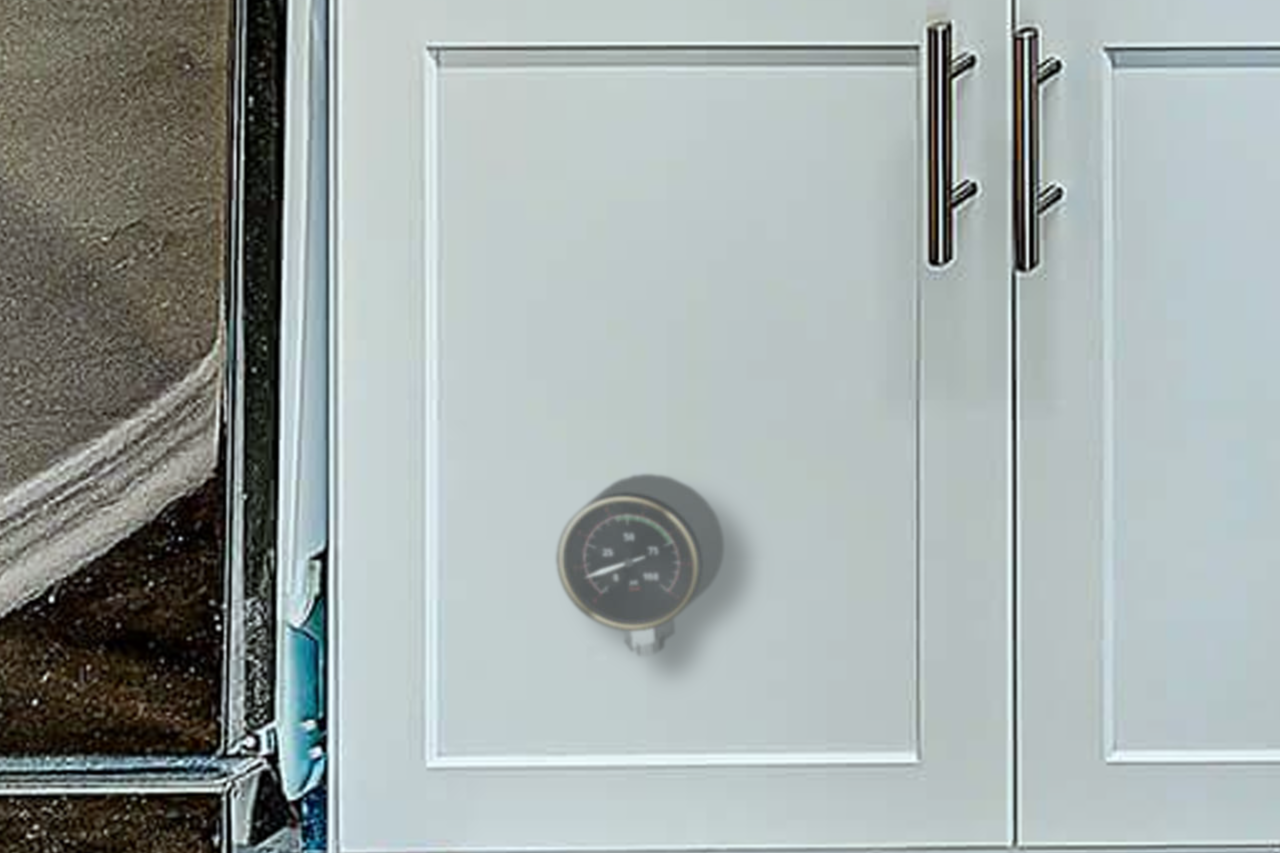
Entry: 10; psi
